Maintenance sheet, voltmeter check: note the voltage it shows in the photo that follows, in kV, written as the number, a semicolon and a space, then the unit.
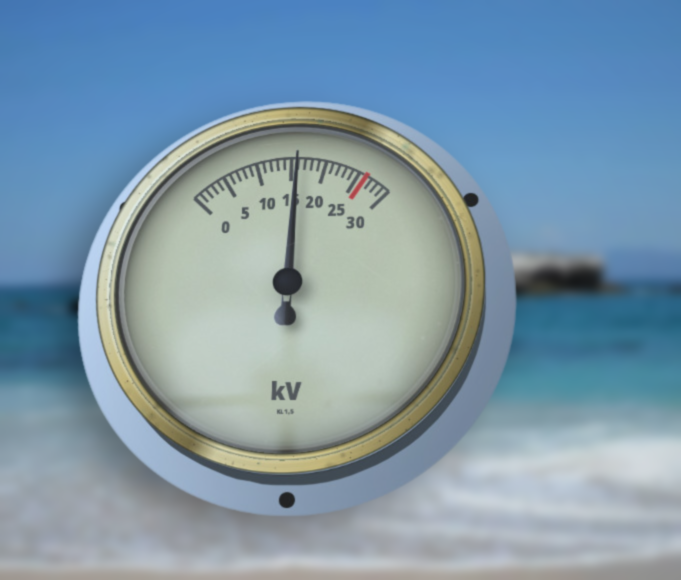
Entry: 16; kV
